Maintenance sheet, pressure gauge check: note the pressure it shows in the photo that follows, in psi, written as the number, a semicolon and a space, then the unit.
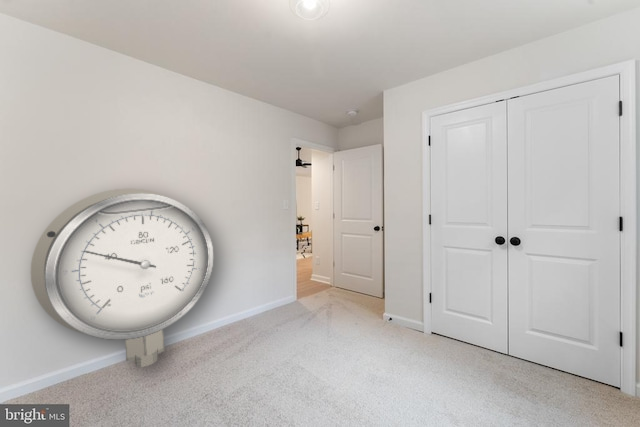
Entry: 40; psi
